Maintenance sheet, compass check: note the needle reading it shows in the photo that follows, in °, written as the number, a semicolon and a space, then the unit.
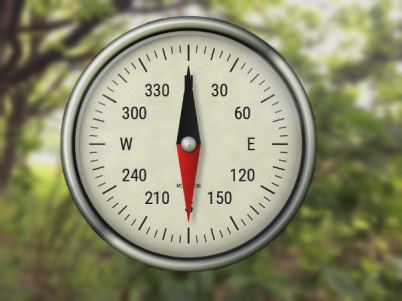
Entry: 180; °
